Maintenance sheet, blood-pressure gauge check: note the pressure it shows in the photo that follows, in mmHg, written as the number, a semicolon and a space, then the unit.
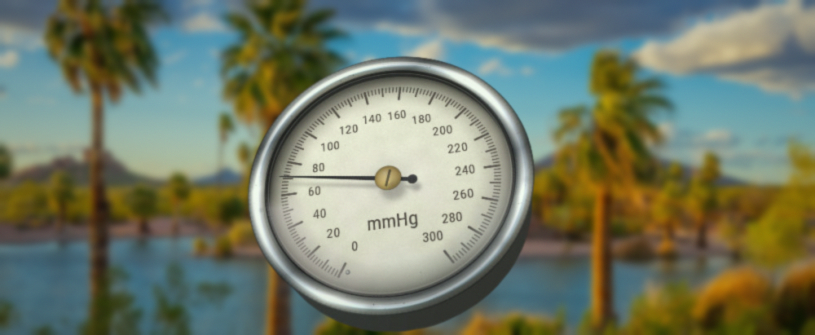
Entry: 70; mmHg
